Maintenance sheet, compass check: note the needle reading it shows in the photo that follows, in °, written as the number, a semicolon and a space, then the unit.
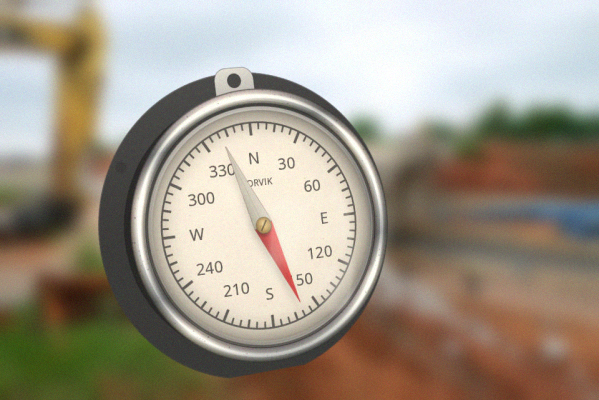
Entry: 160; °
